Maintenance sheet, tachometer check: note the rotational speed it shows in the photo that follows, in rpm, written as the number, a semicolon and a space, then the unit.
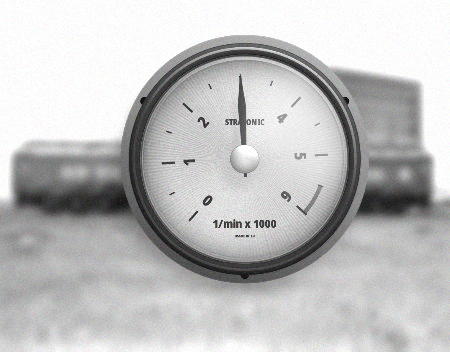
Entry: 3000; rpm
